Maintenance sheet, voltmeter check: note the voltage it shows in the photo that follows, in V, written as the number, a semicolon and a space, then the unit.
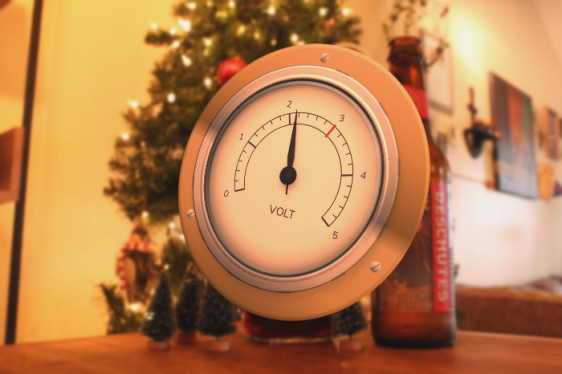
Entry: 2.2; V
